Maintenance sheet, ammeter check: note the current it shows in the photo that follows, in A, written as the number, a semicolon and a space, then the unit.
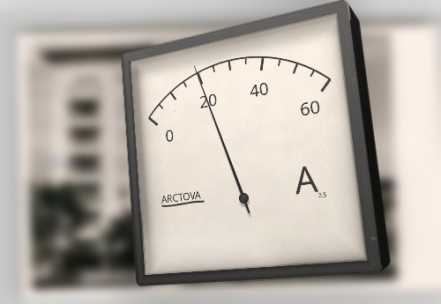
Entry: 20; A
